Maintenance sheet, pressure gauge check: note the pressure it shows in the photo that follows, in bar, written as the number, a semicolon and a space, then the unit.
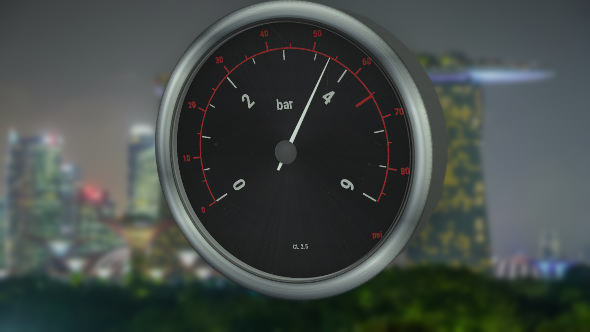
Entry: 3.75; bar
